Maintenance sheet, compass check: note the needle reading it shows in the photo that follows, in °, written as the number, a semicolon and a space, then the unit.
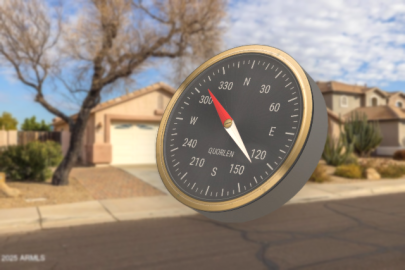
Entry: 310; °
